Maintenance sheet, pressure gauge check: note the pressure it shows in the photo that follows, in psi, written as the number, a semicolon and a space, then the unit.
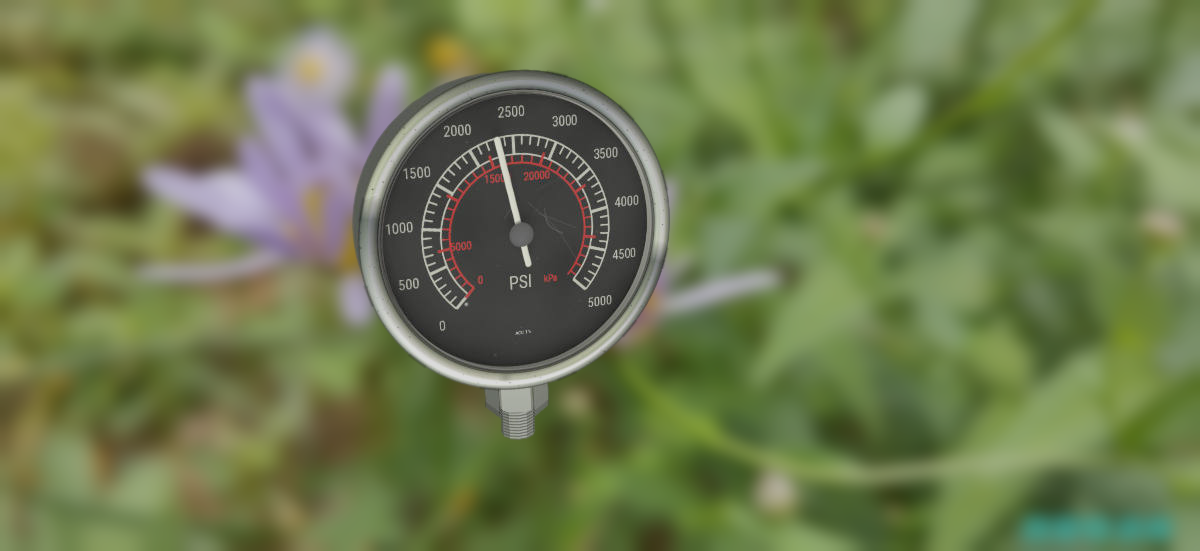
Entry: 2300; psi
